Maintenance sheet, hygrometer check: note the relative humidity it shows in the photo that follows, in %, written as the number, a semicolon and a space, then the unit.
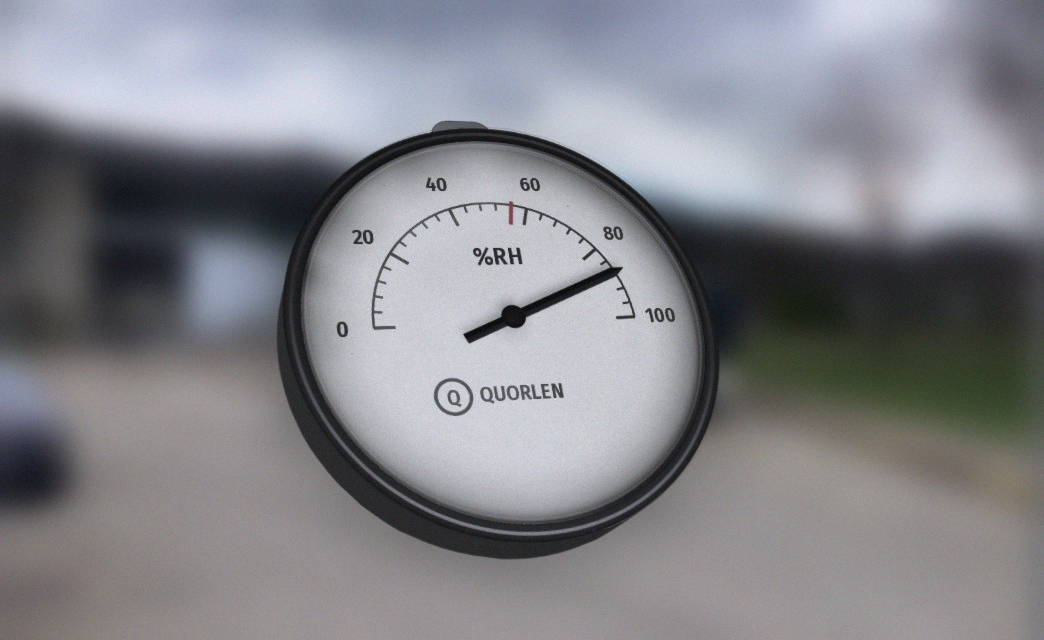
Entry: 88; %
